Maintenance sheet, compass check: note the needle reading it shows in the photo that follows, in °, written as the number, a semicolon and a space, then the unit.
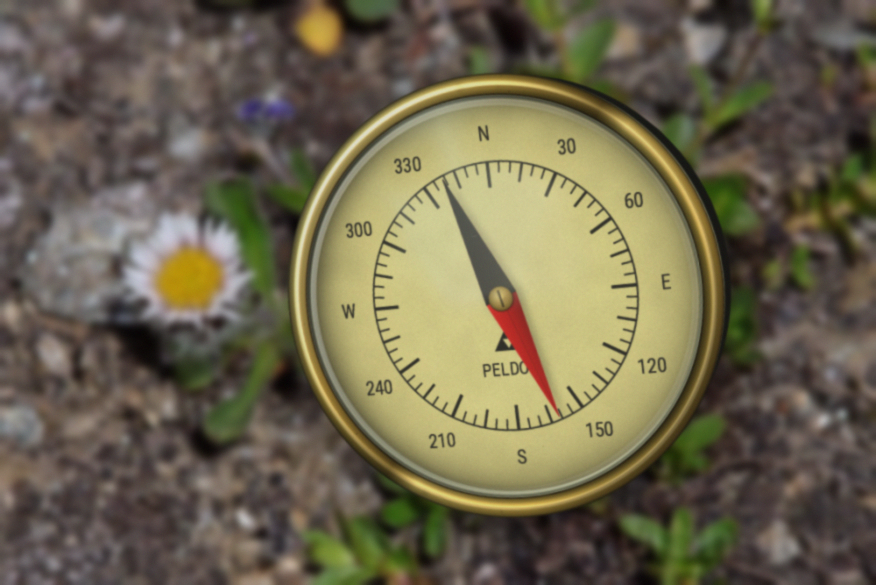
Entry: 160; °
